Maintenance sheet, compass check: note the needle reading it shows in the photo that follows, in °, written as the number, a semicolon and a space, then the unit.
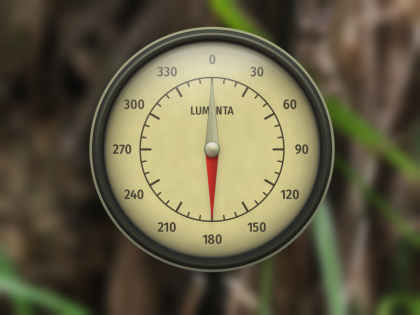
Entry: 180; °
